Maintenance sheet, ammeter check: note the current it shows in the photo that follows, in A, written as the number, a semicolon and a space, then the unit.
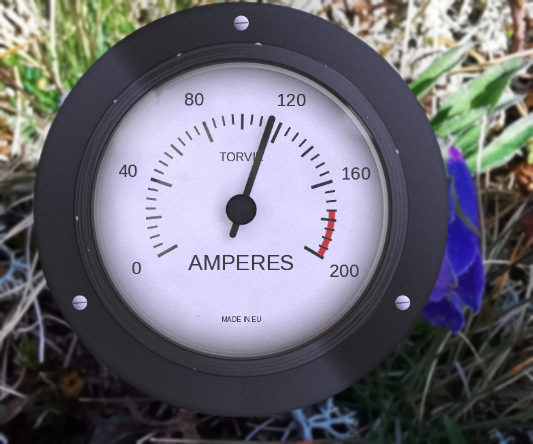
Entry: 115; A
